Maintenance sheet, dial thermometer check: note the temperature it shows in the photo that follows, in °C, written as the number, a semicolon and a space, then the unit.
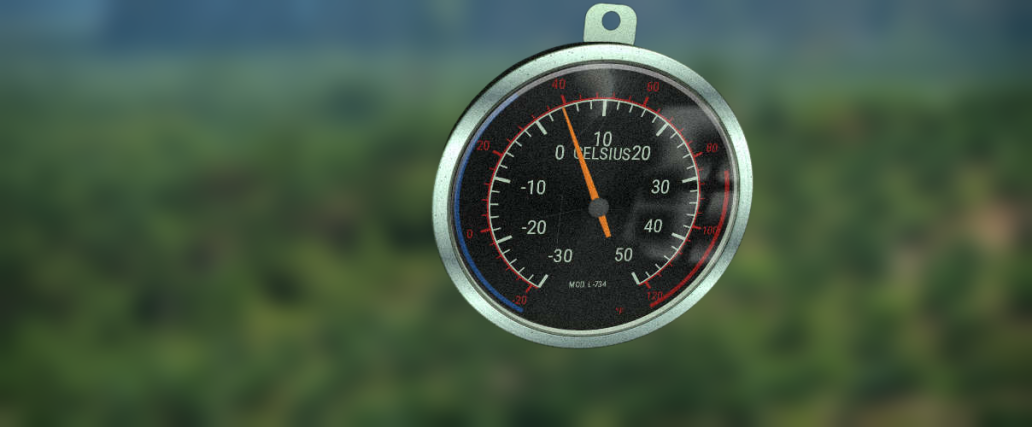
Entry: 4; °C
